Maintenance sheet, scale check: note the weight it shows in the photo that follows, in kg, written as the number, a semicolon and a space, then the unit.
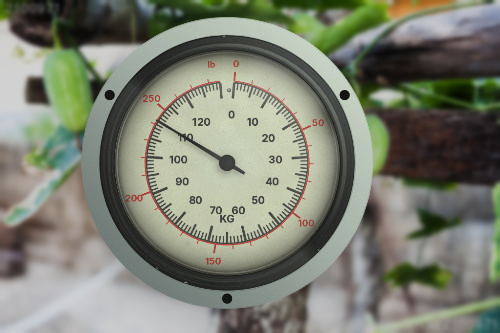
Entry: 110; kg
